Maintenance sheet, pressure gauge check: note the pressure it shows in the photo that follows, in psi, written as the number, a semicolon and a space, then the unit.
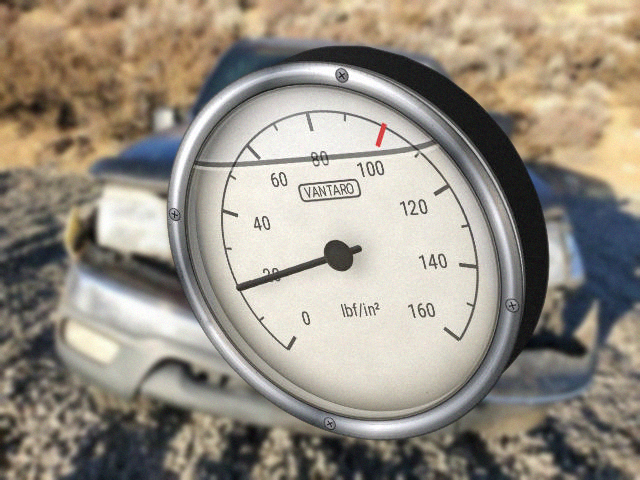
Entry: 20; psi
